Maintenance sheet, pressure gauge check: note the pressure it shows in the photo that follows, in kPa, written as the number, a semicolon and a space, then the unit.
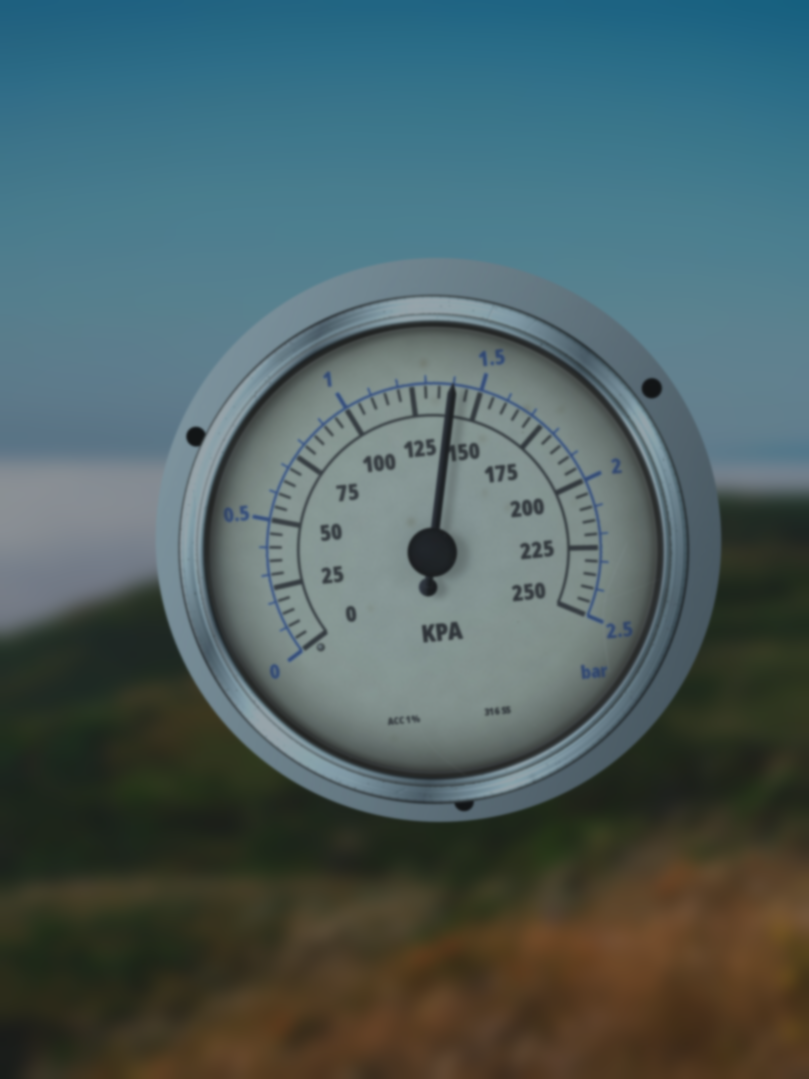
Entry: 140; kPa
